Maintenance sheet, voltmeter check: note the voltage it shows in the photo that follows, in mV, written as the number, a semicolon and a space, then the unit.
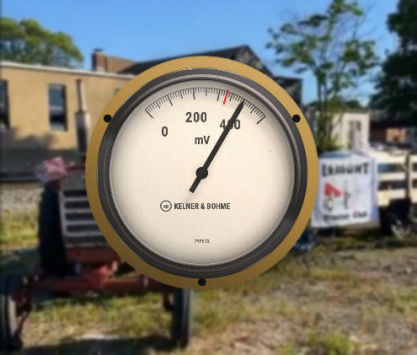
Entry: 400; mV
